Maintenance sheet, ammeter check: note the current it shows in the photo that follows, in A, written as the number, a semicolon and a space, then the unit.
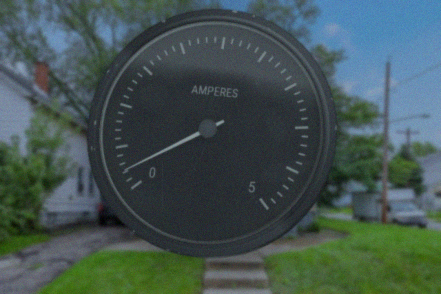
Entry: 0.2; A
